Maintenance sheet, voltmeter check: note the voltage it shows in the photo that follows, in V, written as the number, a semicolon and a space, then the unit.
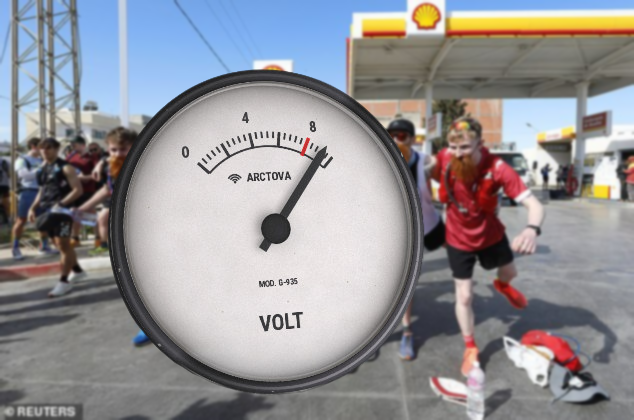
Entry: 9.2; V
